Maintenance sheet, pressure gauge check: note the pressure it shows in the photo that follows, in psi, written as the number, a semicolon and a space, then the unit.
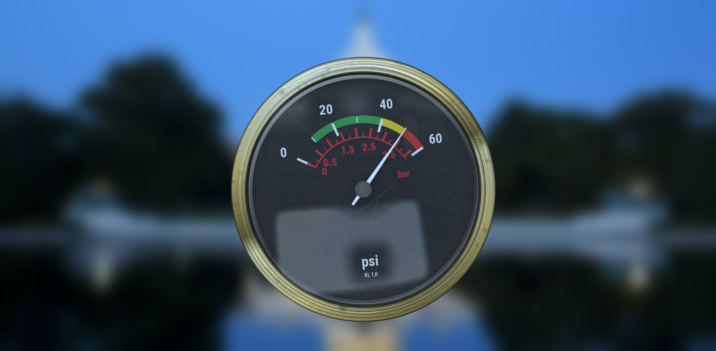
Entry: 50; psi
